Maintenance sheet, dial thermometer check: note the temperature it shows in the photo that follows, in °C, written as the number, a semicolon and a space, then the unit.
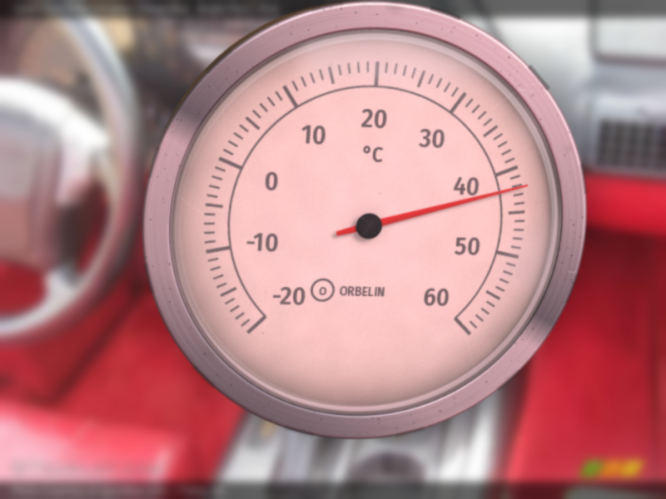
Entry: 42; °C
